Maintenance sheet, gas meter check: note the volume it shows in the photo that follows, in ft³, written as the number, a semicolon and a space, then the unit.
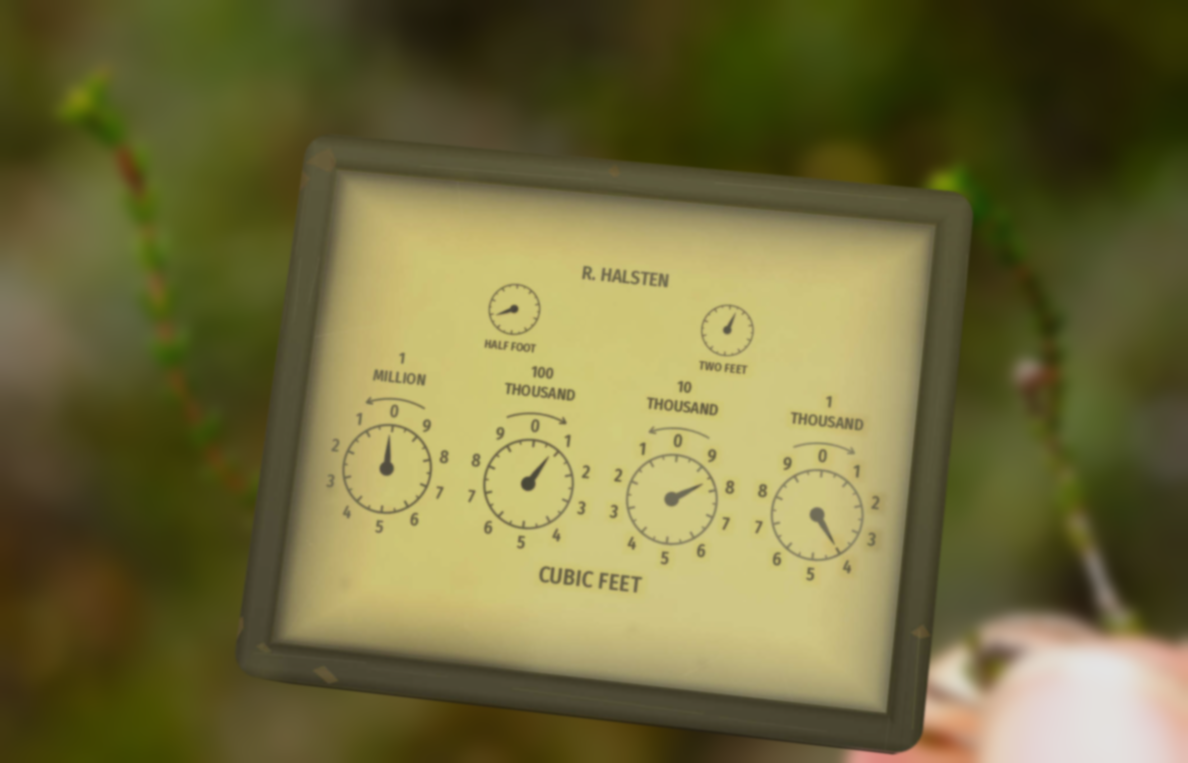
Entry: 8400; ft³
